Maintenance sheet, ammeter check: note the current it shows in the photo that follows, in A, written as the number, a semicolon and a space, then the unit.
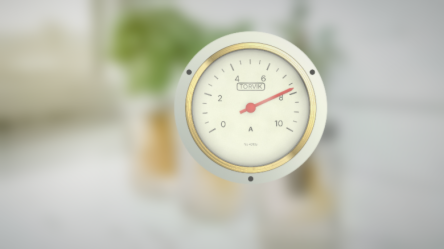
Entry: 7.75; A
